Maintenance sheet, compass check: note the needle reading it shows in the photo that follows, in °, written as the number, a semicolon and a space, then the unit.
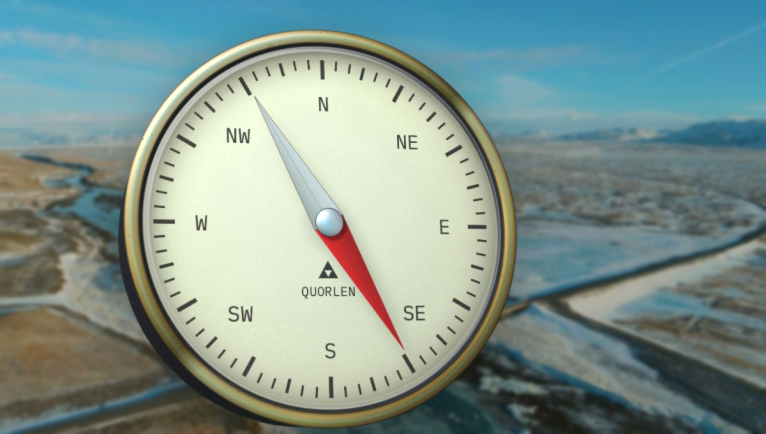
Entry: 150; °
